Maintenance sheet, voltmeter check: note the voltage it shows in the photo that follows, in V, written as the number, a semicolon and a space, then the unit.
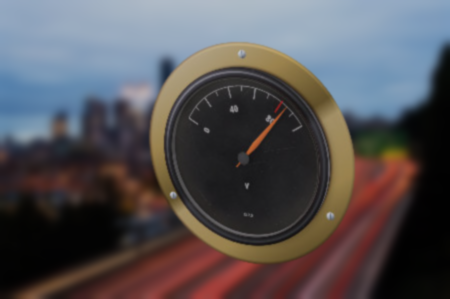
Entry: 85; V
